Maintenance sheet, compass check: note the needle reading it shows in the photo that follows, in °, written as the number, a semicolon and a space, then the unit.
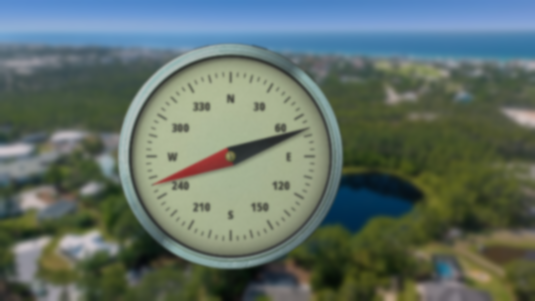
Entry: 250; °
